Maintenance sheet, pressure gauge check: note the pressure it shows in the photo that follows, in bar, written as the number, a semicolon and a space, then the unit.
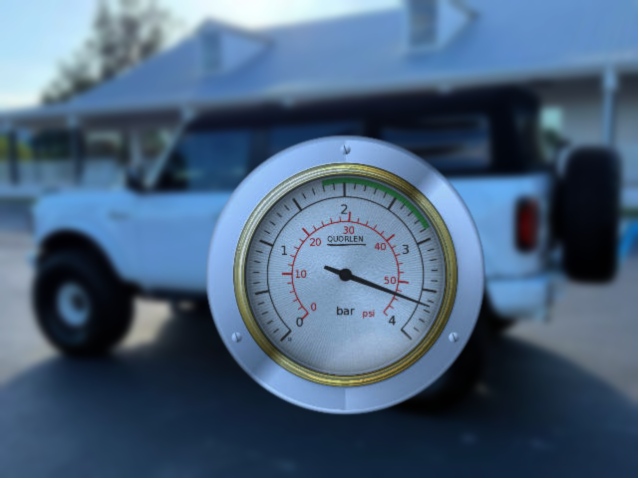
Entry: 3.65; bar
